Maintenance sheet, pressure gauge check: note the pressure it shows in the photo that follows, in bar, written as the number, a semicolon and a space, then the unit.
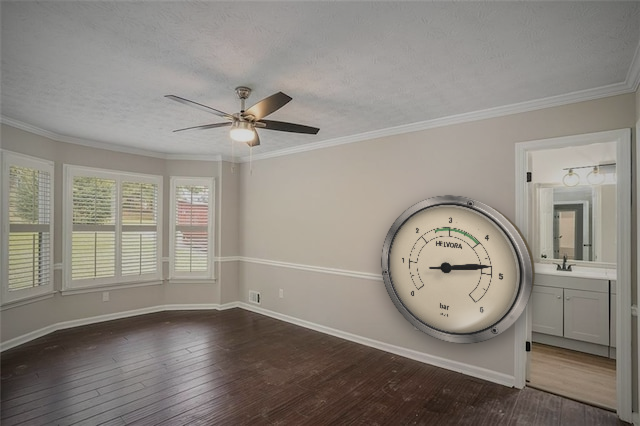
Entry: 4.75; bar
